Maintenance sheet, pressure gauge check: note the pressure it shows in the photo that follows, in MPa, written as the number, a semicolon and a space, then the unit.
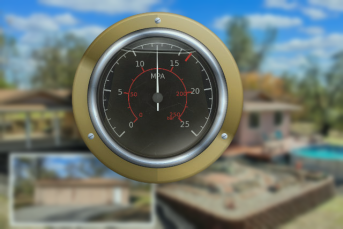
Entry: 12.5; MPa
